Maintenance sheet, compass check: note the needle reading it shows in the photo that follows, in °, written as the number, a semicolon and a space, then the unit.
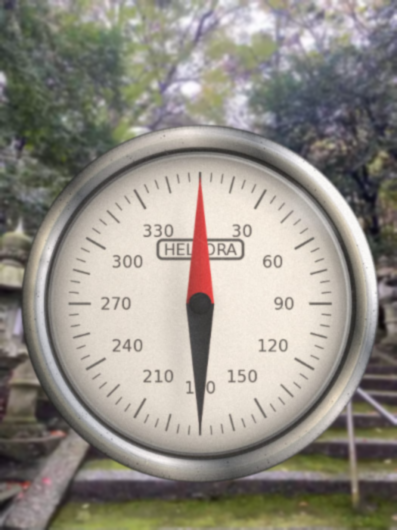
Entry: 0; °
